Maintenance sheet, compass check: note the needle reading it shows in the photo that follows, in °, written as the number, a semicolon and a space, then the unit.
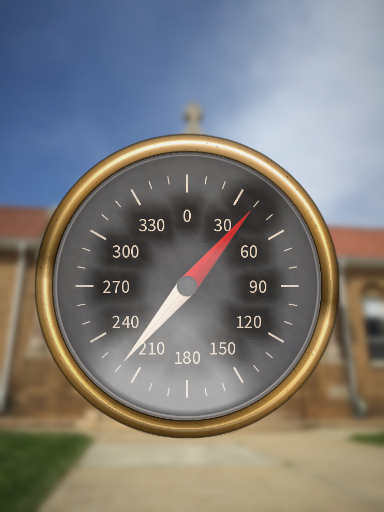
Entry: 40; °
